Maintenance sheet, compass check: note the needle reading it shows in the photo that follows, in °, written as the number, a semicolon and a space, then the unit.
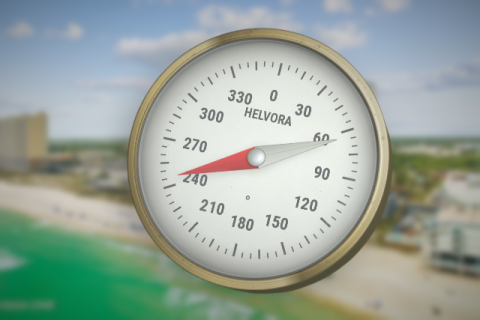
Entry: 245; °
